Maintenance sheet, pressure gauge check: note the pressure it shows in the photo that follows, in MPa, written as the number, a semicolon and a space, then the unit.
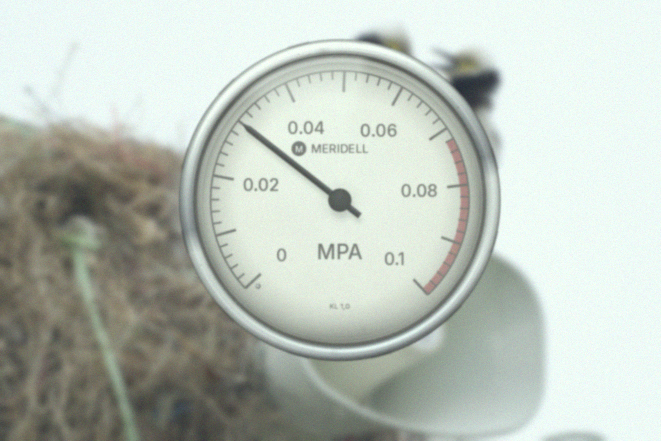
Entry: 0.03; MPa
